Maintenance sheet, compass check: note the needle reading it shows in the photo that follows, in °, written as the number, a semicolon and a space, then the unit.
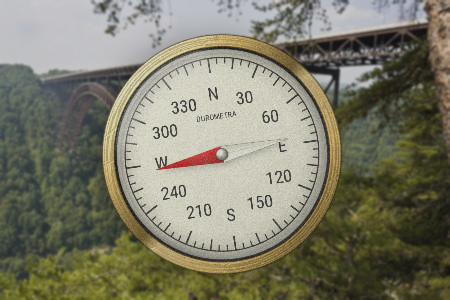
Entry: 265; °
